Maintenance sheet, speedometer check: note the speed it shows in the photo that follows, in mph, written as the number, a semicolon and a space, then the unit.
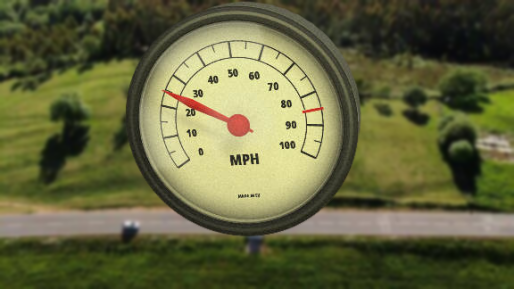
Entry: 25; mph
